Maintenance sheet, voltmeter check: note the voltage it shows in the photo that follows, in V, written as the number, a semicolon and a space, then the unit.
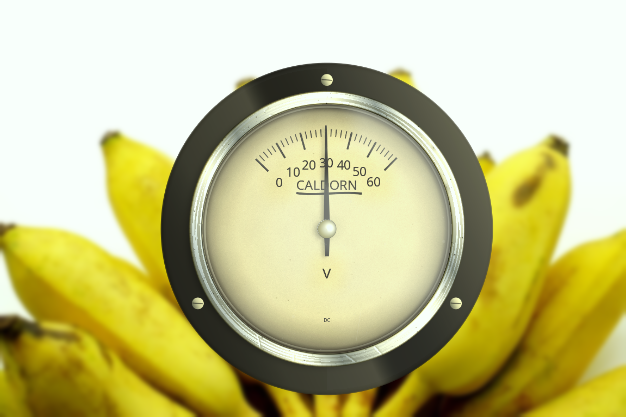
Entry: 30; V
